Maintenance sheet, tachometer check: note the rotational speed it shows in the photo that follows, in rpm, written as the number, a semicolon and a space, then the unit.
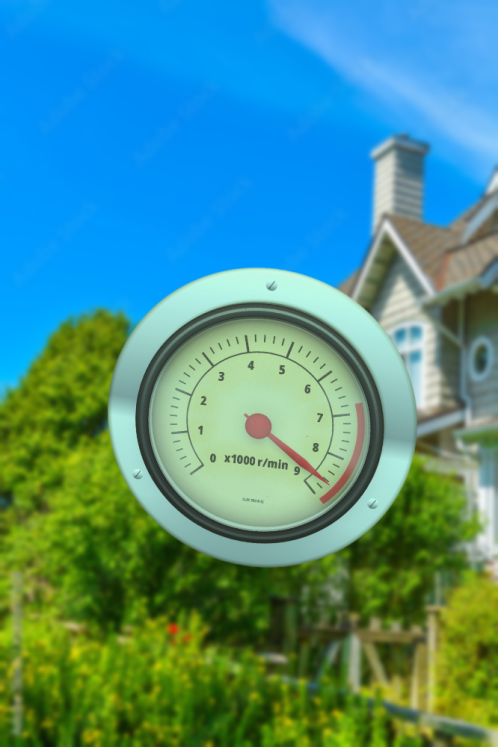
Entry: 8600; rpm
